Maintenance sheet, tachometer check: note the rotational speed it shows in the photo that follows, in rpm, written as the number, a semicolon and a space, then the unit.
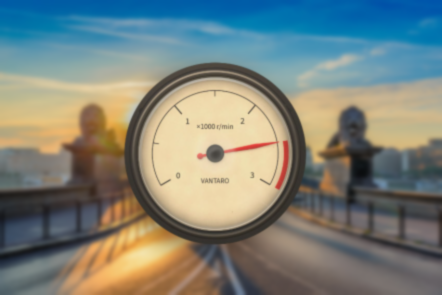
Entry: 2500; rpm
